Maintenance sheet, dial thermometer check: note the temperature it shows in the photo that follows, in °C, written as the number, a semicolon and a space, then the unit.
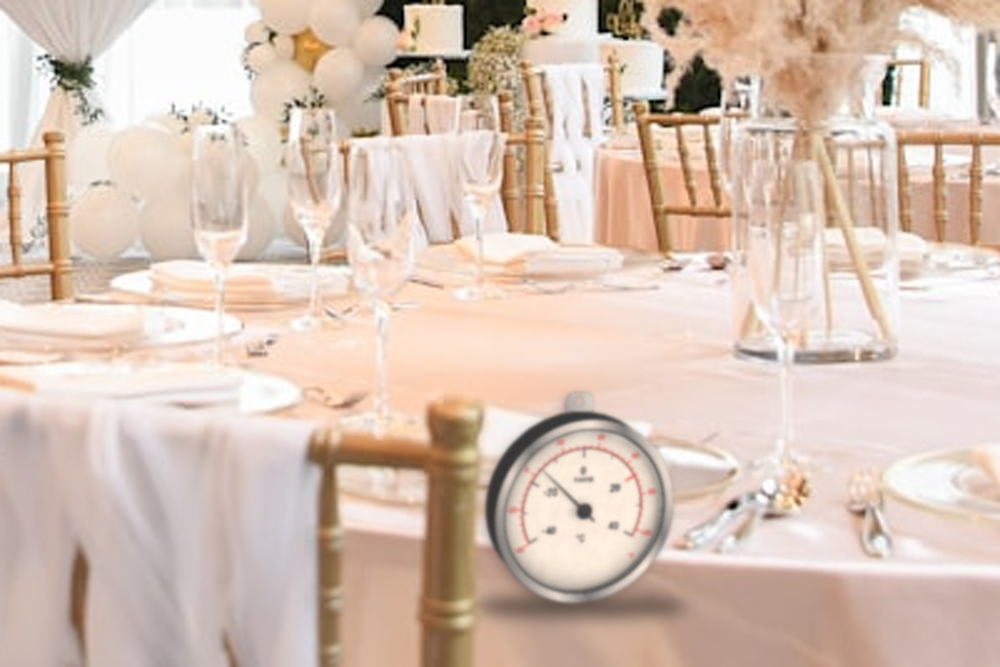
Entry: -15; °C
